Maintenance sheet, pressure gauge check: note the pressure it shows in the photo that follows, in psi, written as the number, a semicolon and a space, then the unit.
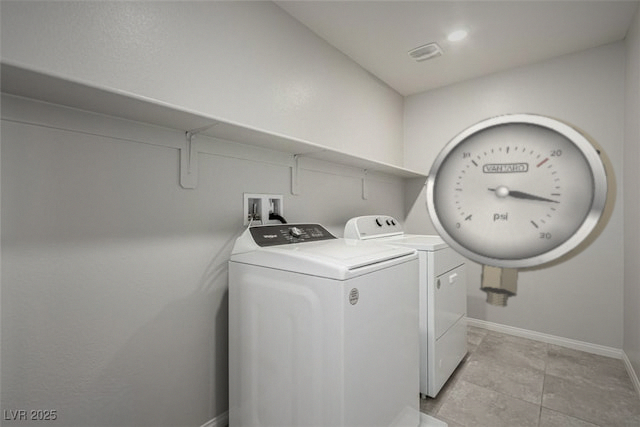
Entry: 26; psi
